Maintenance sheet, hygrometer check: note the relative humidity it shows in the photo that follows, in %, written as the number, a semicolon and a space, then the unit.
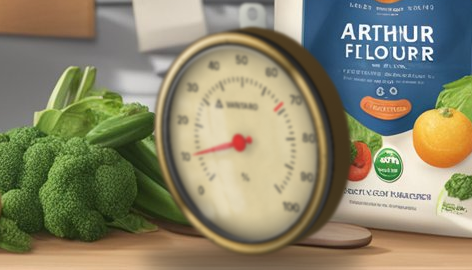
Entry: 10; %
